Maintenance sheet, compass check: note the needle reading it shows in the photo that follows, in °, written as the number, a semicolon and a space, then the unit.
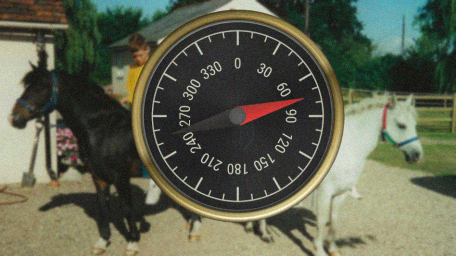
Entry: 75; °
